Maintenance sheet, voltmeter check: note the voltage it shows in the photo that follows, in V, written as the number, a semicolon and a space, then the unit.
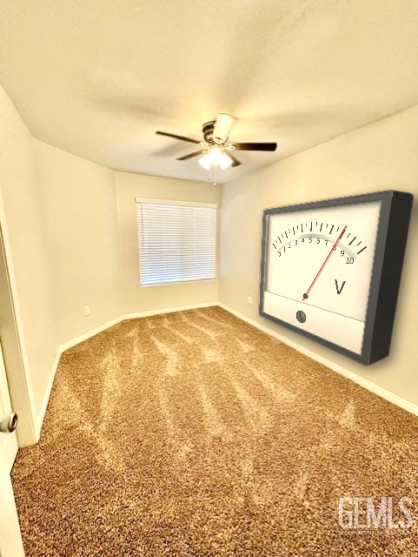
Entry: 8; V
